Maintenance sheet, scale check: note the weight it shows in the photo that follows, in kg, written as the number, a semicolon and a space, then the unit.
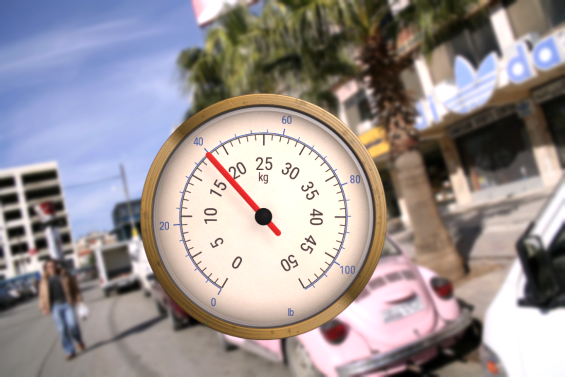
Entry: 18; kg
